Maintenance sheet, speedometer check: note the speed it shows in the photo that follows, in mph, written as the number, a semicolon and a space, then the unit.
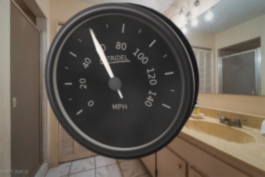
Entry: 60; mph
